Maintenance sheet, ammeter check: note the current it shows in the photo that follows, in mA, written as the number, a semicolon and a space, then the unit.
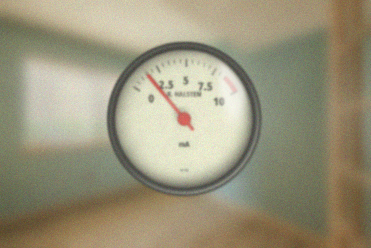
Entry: 1.5; mA
